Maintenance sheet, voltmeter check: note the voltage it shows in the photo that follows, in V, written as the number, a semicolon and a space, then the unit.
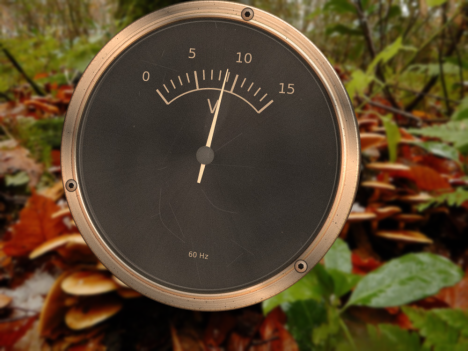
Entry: 9; V
